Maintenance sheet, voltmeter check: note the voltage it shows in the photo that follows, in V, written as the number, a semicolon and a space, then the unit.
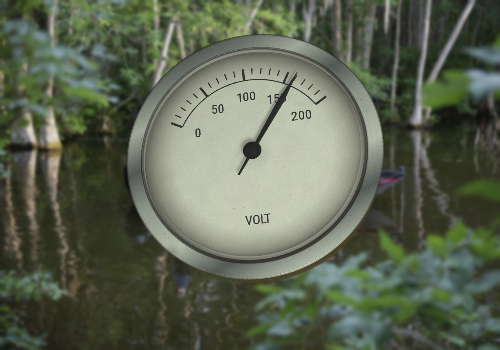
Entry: 160; V
